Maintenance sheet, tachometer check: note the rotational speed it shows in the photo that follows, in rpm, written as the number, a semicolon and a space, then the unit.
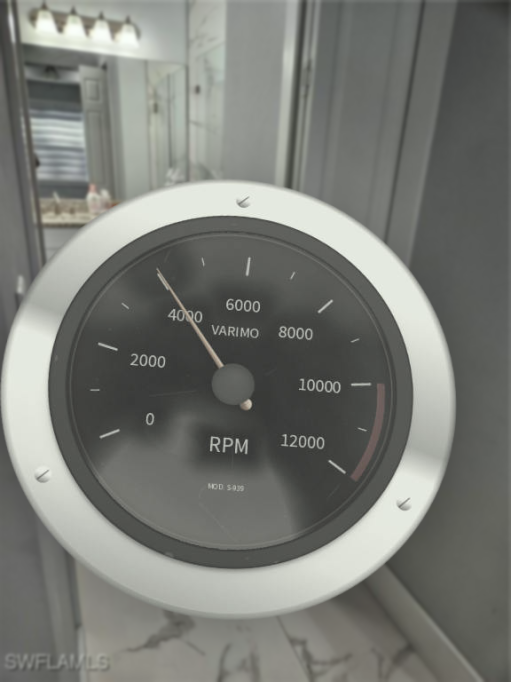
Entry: 4000; rpm
